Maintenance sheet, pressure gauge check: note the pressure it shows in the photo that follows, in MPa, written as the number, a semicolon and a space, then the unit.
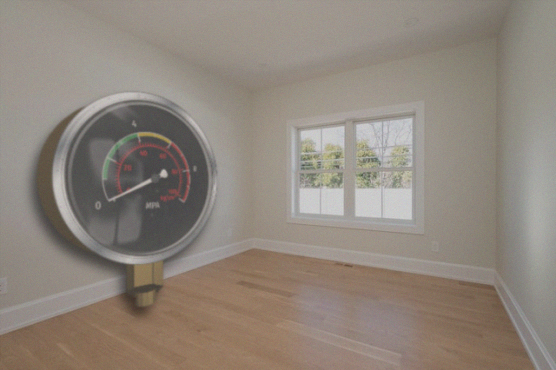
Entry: 0; MPa
